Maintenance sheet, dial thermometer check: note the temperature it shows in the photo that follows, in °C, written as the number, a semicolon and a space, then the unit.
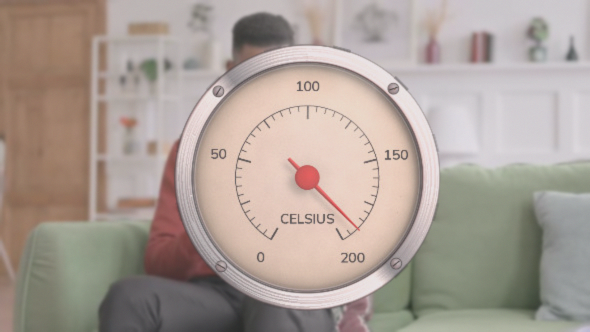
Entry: 190; °C
